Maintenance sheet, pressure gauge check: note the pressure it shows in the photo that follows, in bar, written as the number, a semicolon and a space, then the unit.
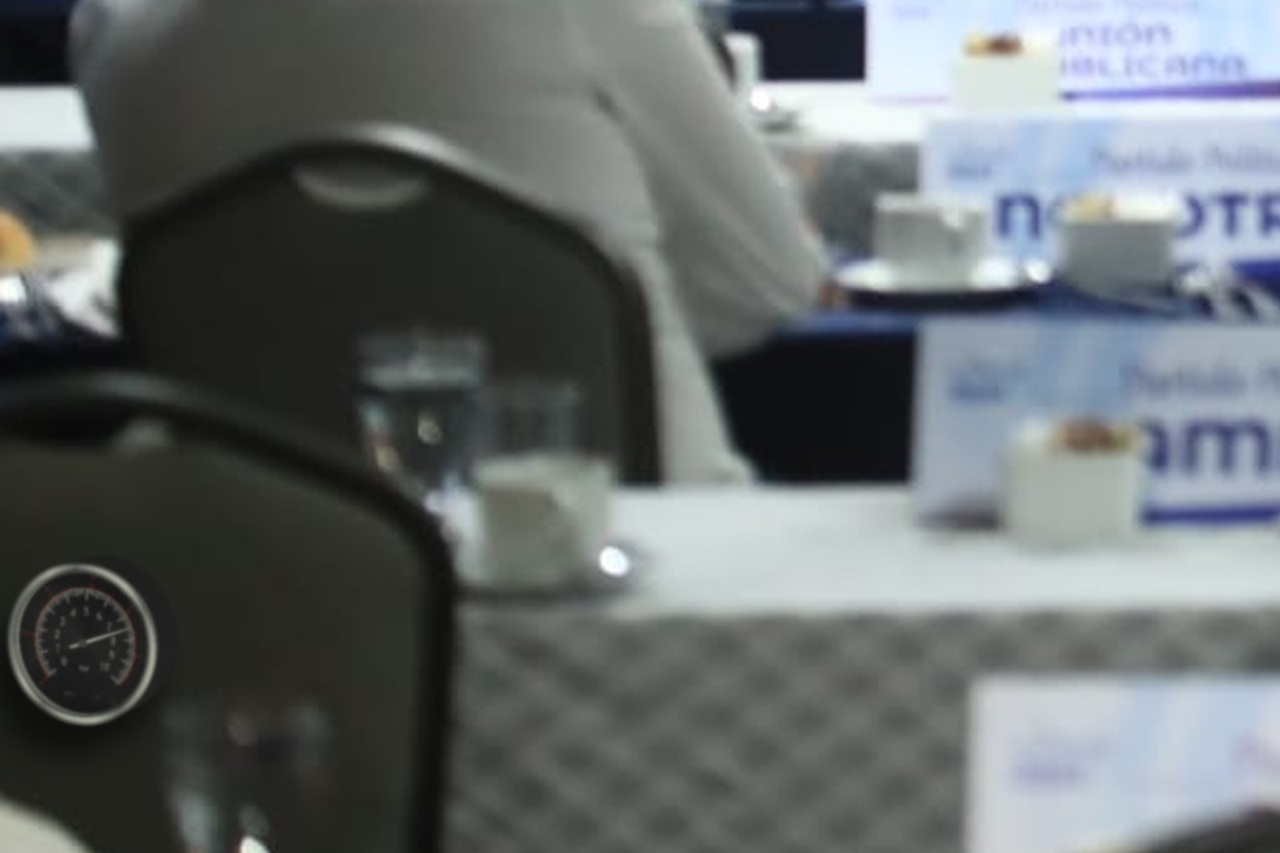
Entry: 7.5; bar
